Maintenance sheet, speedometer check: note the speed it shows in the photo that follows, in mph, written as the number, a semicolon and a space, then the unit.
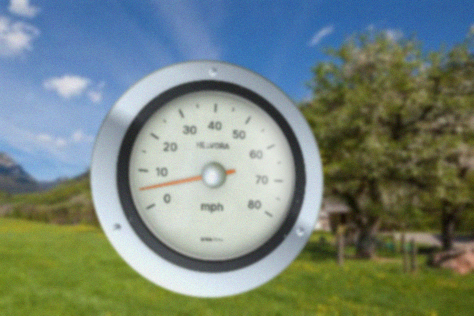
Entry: 5; mph
